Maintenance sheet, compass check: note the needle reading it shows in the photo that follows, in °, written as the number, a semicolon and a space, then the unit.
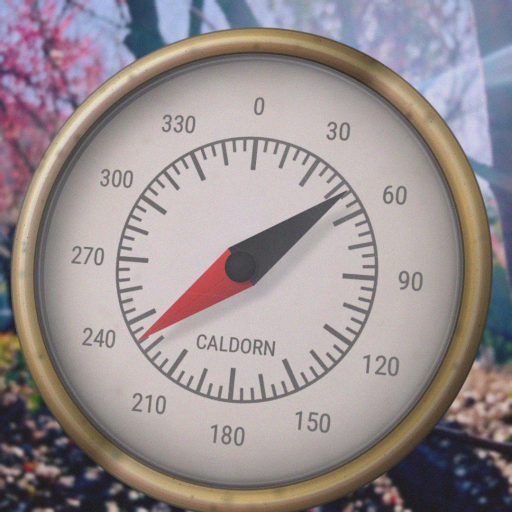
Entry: 230; °
